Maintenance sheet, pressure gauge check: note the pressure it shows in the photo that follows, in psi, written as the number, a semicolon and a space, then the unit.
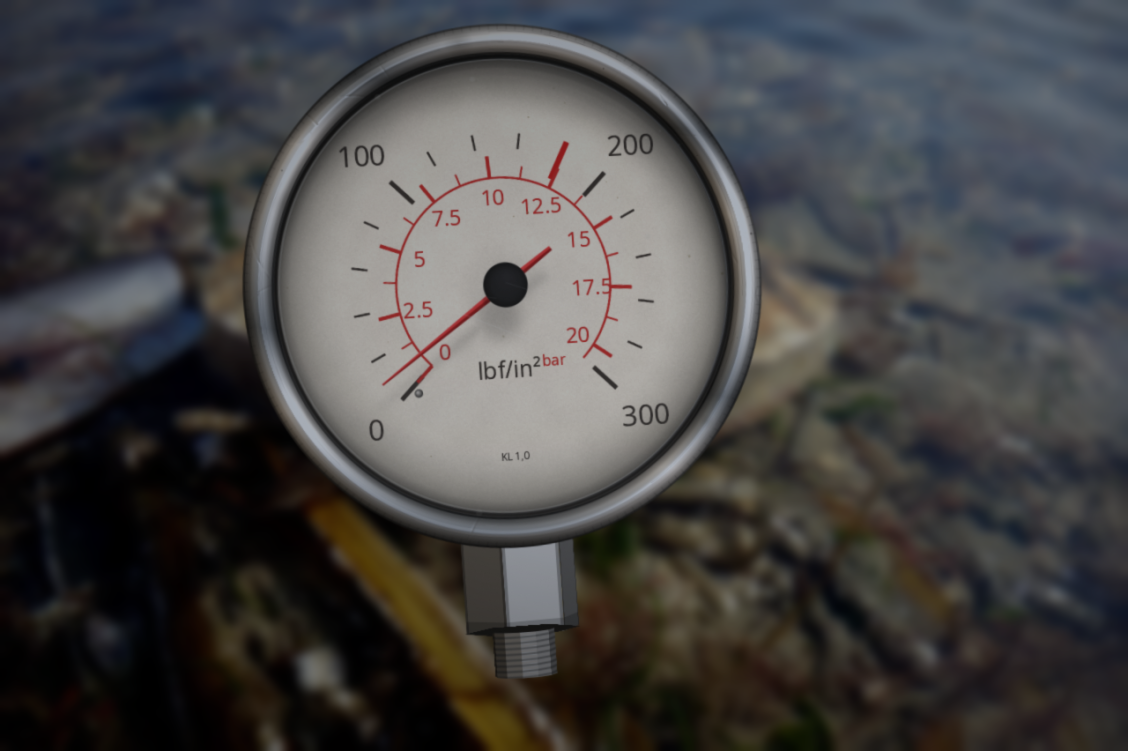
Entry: 10; psi
